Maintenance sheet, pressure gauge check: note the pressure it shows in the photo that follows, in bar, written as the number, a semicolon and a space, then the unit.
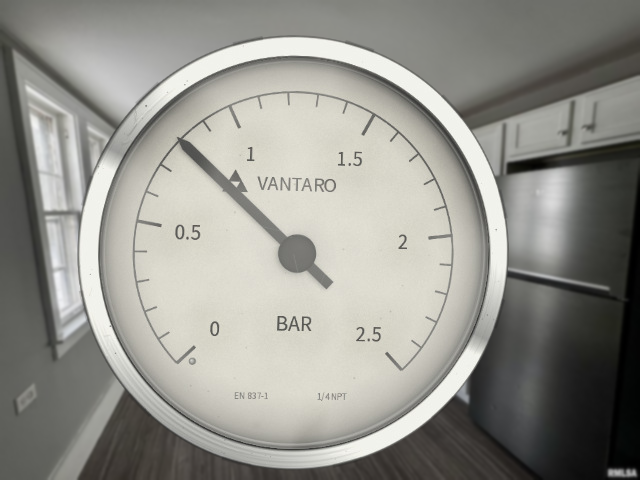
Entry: 0.8; bar
